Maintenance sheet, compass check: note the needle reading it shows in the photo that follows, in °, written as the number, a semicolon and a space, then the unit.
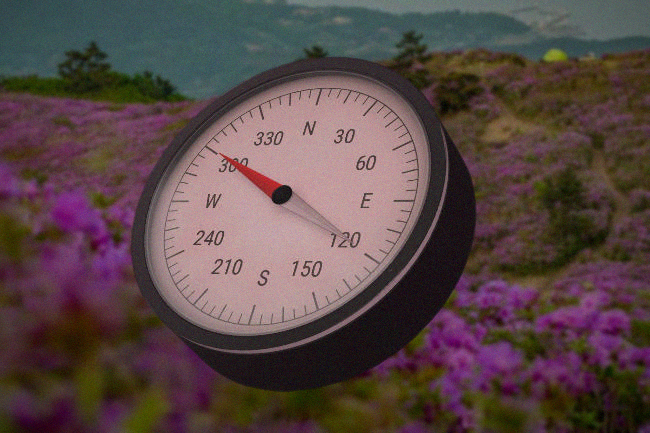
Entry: 300; °
